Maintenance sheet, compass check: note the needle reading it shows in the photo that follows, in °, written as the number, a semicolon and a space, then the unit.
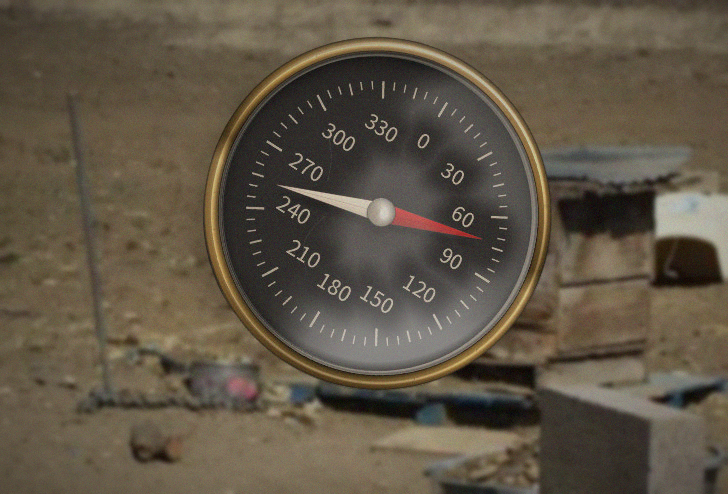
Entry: 72.5; °
